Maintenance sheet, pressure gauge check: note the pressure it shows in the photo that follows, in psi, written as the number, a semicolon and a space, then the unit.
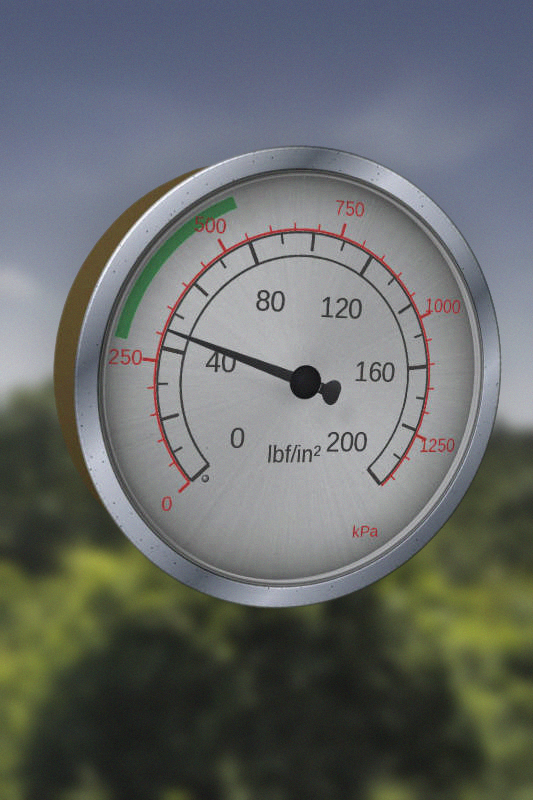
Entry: 45; psi
